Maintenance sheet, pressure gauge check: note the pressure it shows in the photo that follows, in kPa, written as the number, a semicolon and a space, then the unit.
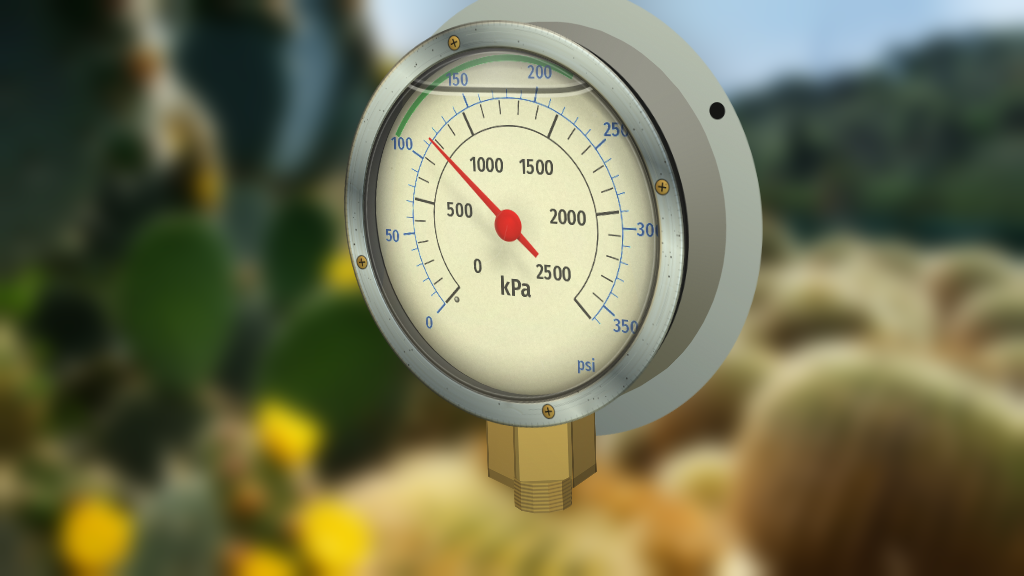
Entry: 800; kPa
